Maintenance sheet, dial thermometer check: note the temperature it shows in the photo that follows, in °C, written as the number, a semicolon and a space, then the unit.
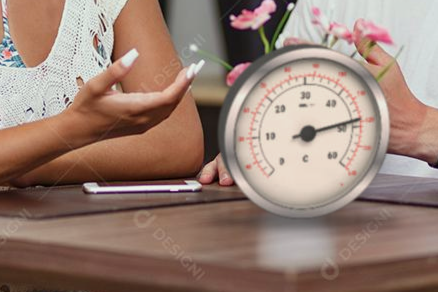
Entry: 48; °C
